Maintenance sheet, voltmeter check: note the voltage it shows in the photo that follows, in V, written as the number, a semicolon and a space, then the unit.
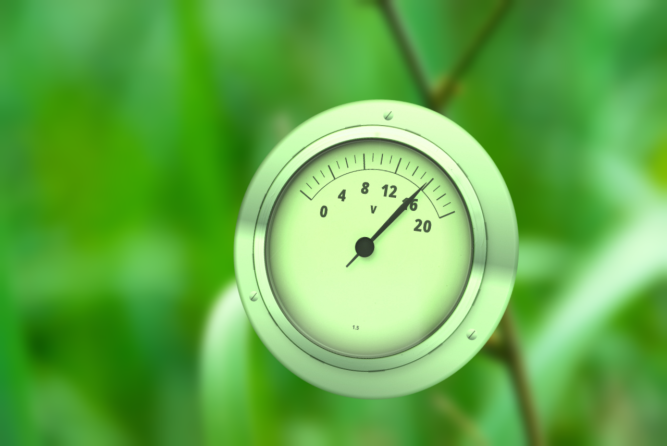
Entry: 16; V
